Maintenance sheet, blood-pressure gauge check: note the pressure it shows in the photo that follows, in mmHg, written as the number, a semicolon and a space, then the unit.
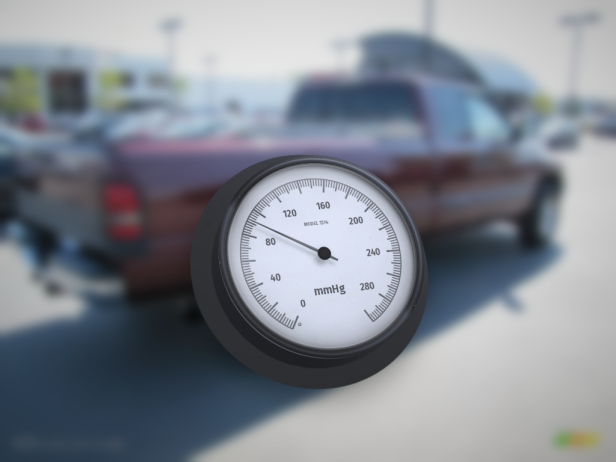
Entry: 90; mmHg
